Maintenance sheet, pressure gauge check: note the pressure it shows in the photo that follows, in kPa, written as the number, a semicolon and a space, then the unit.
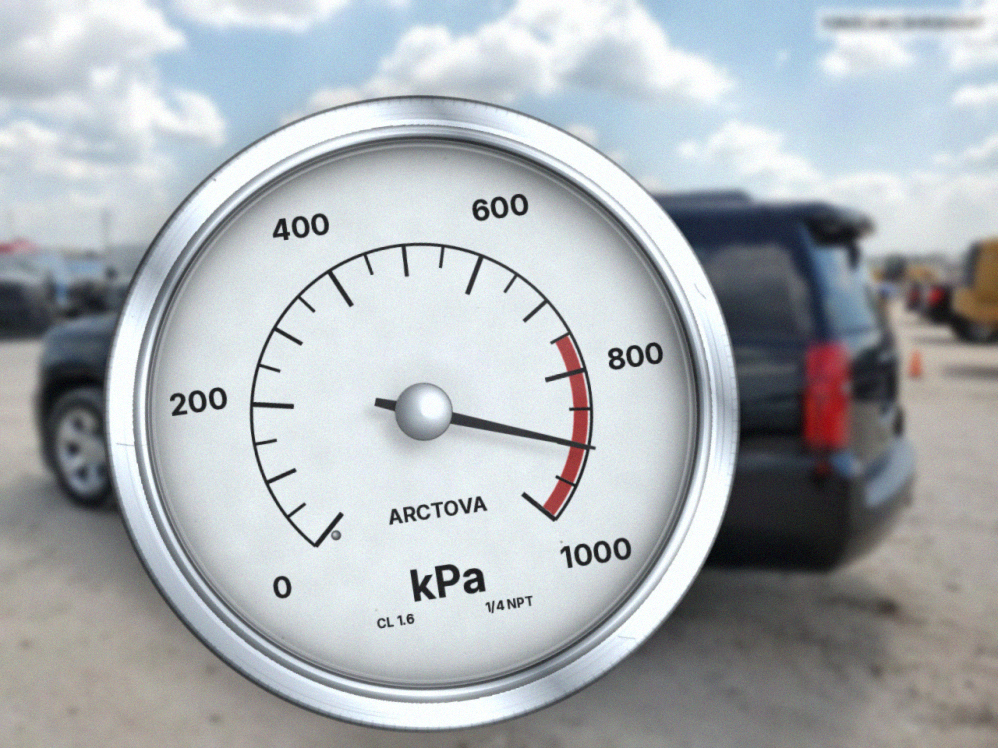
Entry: 900; kPa
